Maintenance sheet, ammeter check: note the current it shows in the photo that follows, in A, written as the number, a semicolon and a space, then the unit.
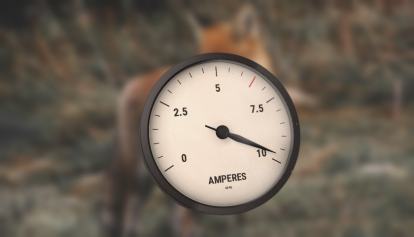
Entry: 9.75; A
